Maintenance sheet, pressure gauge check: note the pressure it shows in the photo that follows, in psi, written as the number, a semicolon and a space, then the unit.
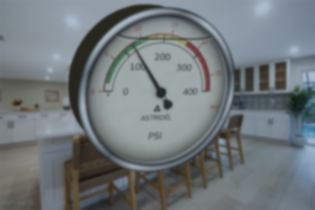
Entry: 120; psi
